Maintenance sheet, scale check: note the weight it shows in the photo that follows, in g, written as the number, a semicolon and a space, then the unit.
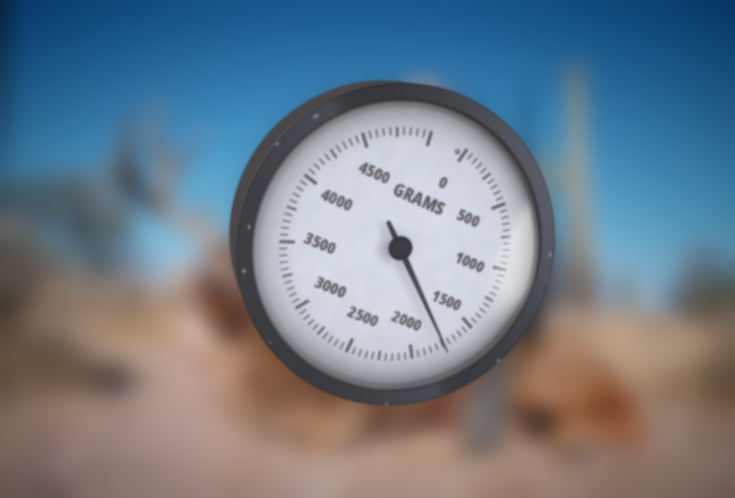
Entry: 1750; g
